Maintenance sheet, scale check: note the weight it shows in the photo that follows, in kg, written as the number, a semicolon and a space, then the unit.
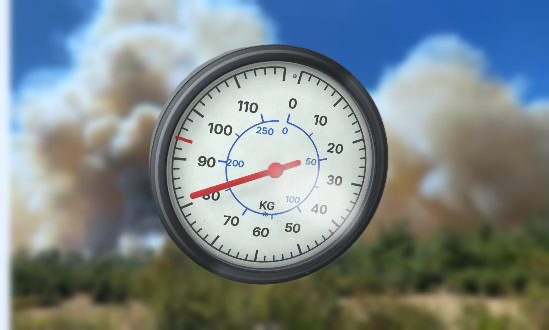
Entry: 82; kg
